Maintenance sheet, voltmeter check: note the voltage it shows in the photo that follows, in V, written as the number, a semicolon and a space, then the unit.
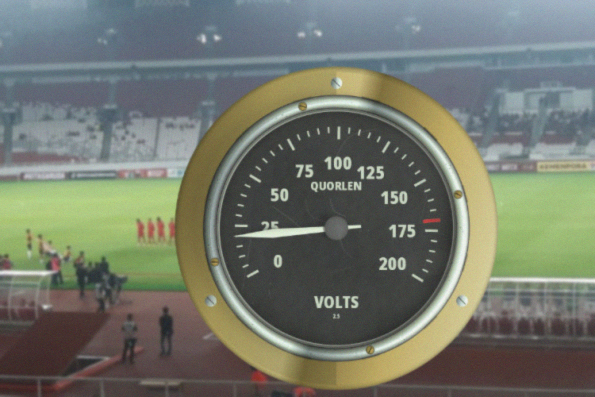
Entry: 20; V
